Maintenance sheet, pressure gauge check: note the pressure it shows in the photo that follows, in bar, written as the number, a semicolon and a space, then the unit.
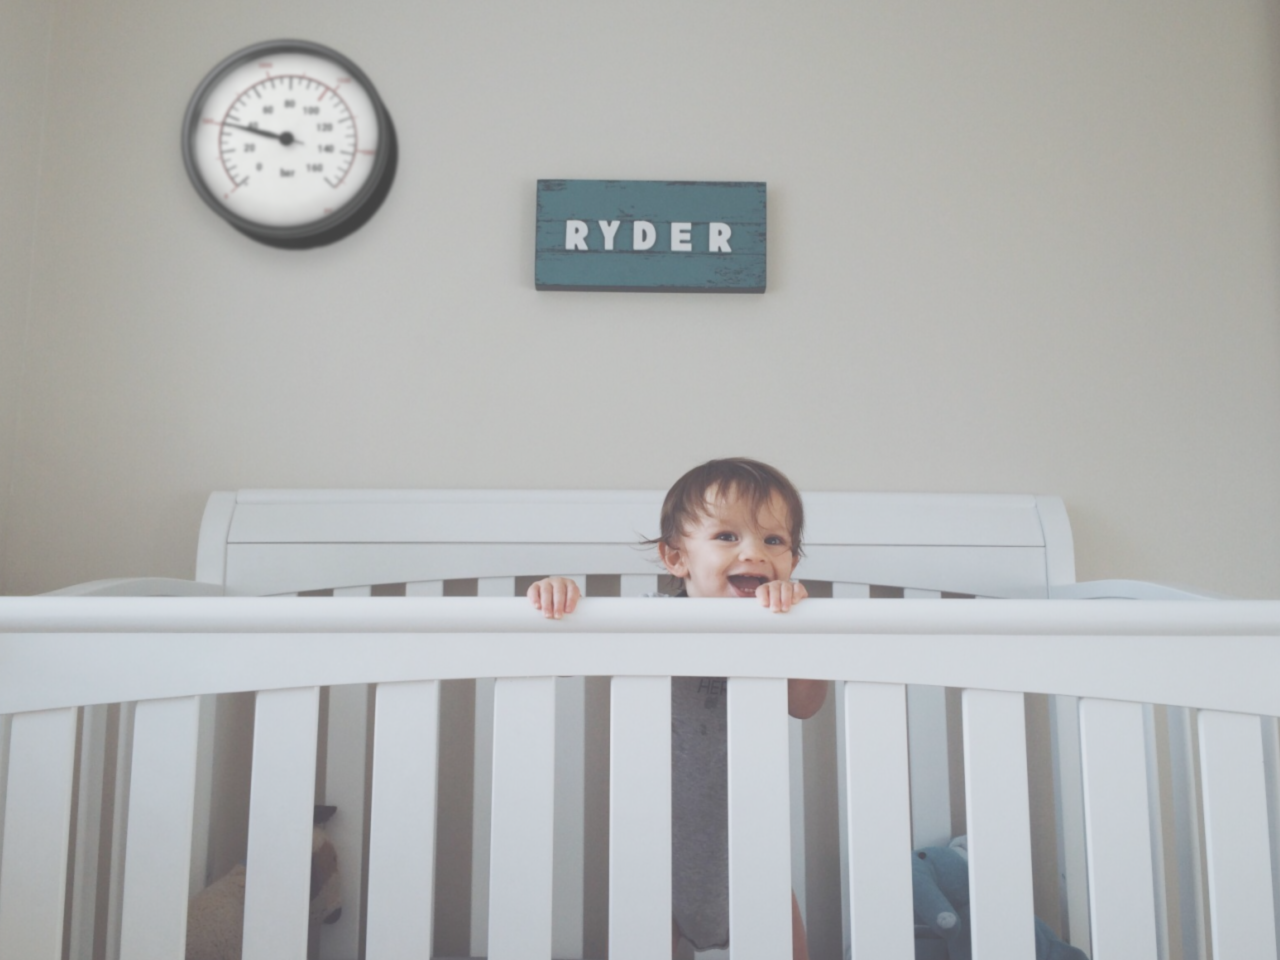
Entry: 35; bar
